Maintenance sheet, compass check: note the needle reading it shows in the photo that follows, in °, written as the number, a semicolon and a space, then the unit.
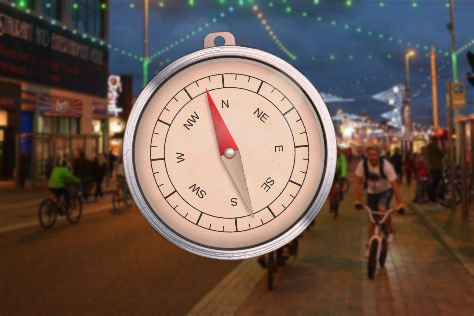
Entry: 345; °
